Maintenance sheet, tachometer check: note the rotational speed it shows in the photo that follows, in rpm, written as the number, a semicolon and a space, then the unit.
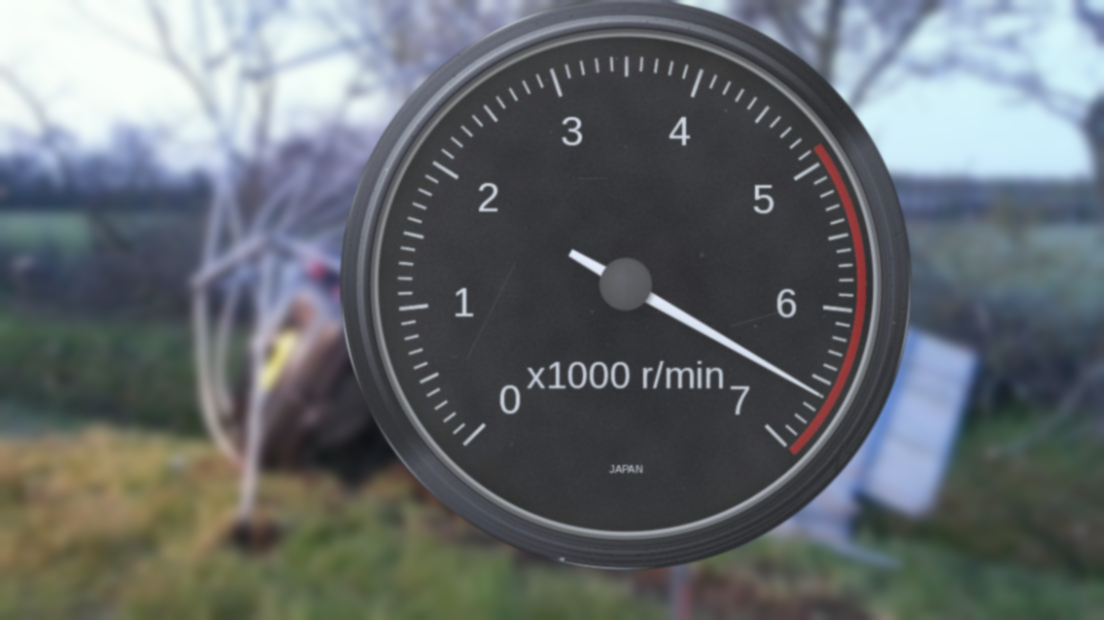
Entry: 6600; rpm
